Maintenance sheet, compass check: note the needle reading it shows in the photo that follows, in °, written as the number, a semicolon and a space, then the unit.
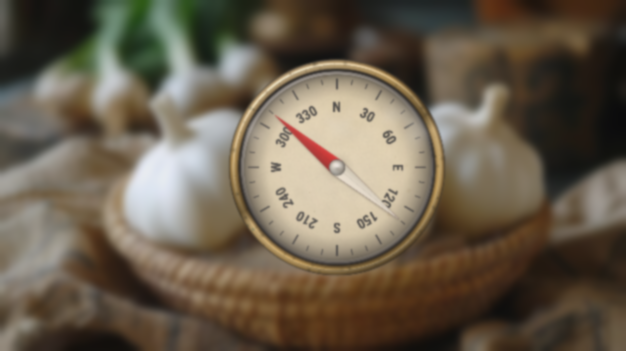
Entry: 310; °
